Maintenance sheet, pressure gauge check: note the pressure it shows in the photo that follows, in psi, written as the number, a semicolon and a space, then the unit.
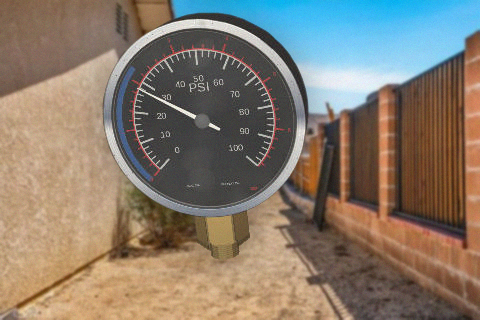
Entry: 28; psi
